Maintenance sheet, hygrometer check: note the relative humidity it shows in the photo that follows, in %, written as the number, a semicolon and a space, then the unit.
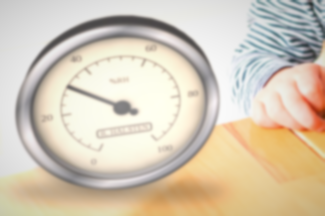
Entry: 32; %
